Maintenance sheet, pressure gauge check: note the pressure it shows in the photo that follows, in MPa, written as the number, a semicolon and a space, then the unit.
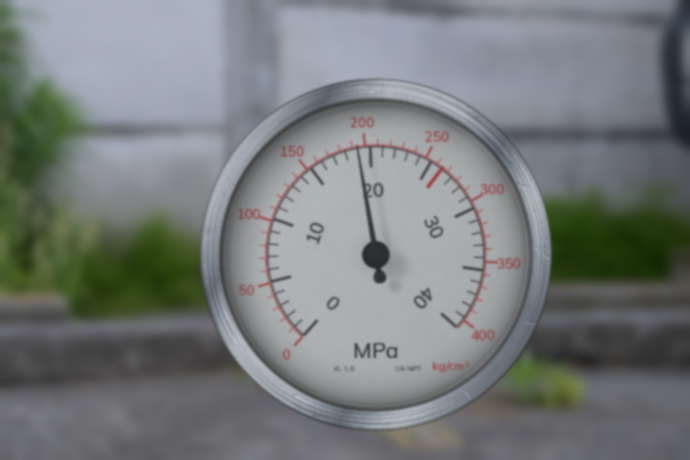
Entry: 19; MPa
